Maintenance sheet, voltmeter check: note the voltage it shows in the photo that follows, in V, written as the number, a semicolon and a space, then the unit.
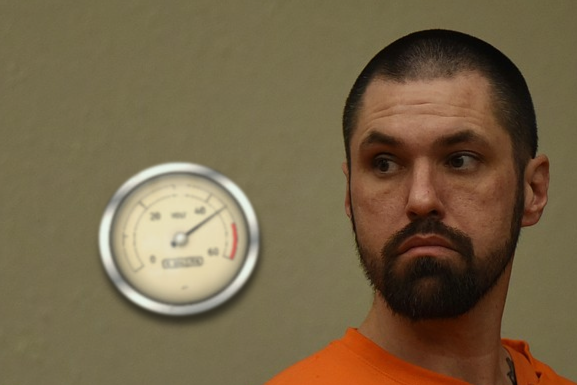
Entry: 45; V
